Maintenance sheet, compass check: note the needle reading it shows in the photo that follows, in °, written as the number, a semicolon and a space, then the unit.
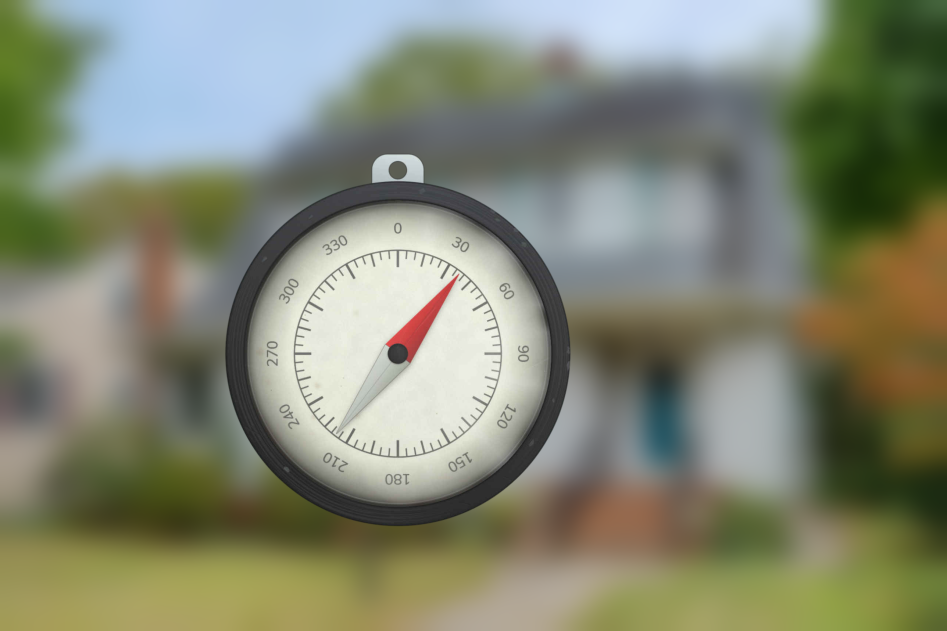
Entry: 37.5; °
